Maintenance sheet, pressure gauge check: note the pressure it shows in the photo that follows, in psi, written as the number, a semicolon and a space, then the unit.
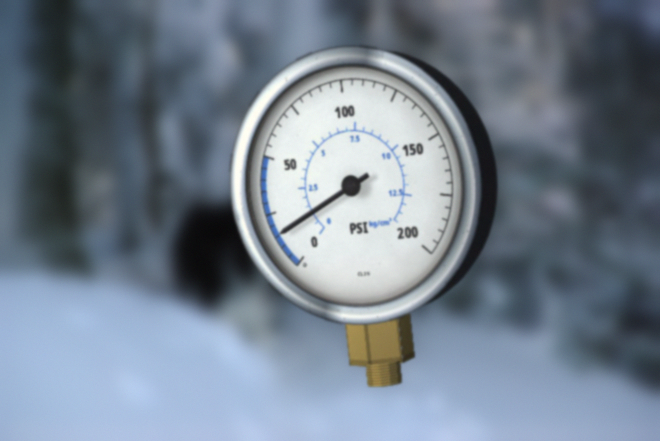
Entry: 15; psi
